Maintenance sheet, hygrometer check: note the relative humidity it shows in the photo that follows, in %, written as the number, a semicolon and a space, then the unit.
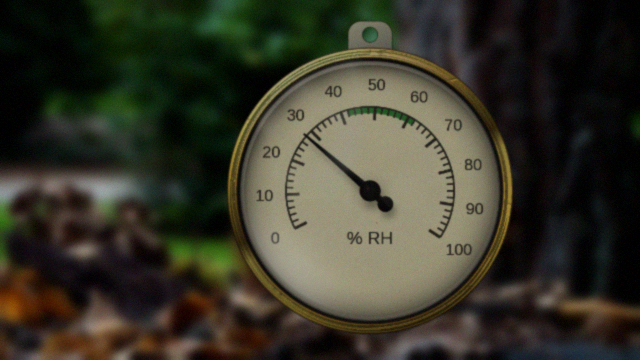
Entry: 28; %
